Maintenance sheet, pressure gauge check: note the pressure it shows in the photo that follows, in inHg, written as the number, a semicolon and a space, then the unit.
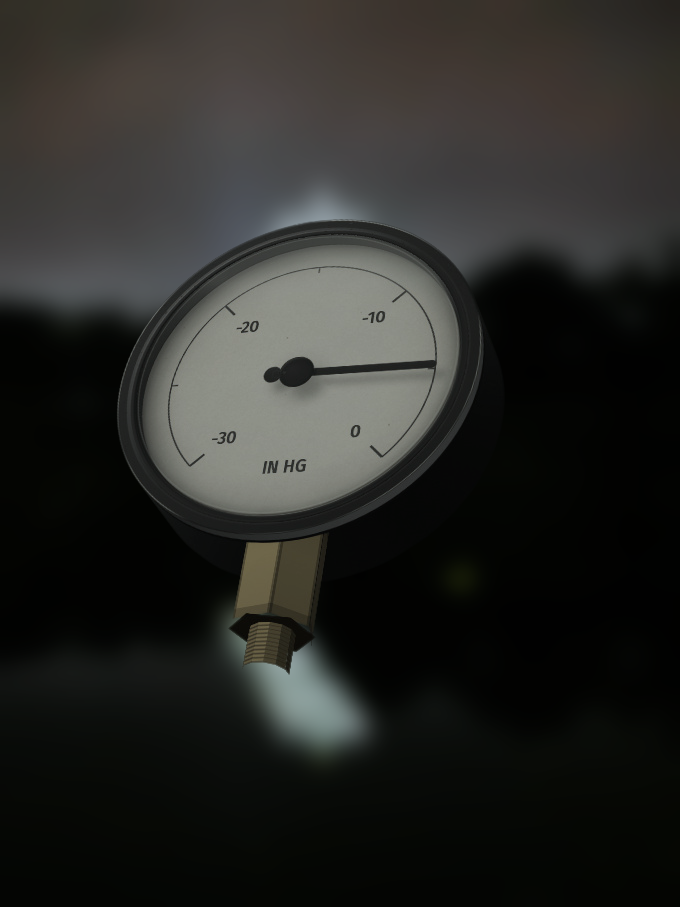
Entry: -5; inHg
